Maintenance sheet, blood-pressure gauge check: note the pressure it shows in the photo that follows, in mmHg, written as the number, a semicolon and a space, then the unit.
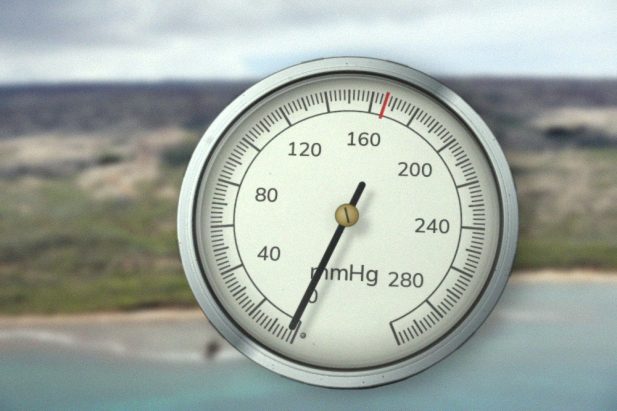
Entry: 2; mmHg
